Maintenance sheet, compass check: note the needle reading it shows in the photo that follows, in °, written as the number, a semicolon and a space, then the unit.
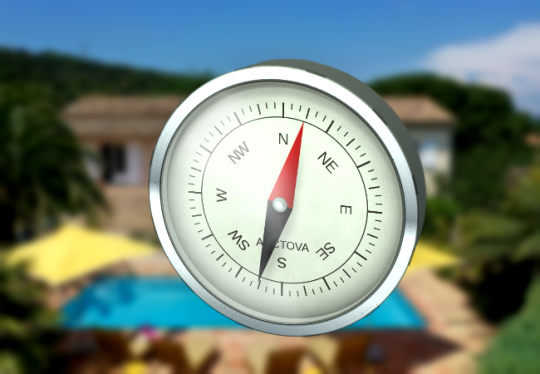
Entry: 15; °
